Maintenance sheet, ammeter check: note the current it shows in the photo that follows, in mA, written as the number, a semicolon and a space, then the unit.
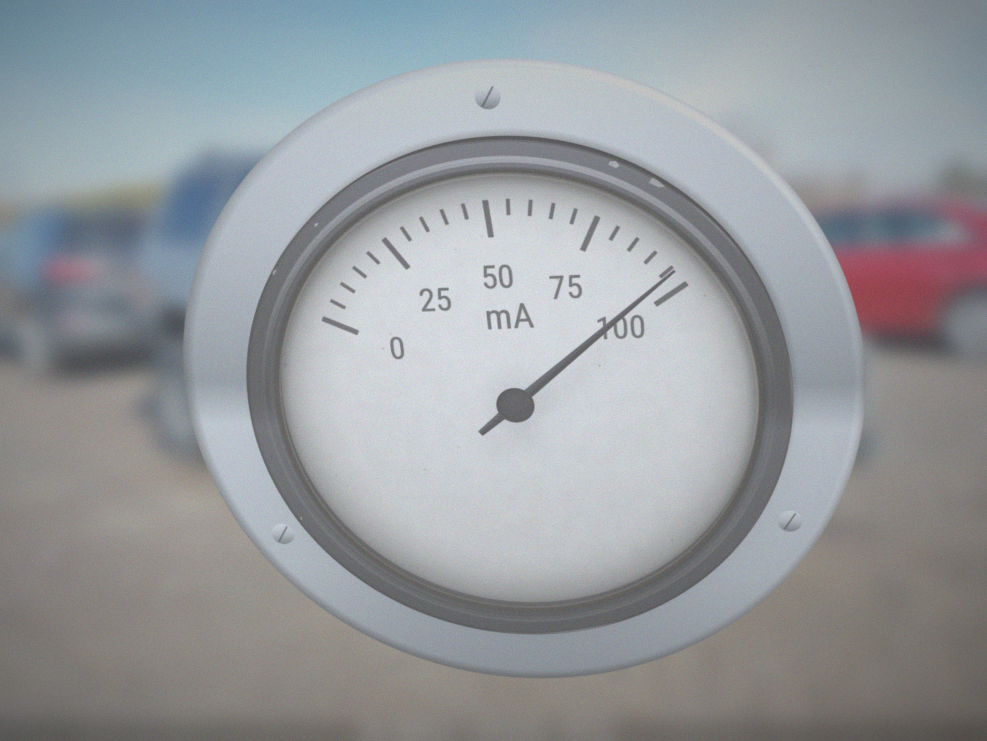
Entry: 95; mA
